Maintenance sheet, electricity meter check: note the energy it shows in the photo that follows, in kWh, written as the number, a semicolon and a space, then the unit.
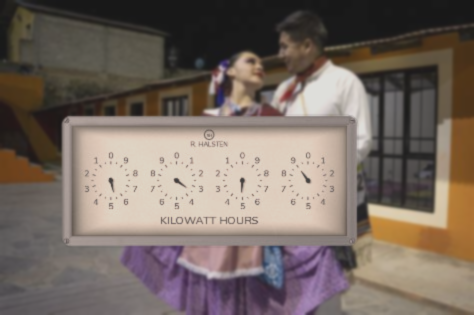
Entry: 5349; kWh
